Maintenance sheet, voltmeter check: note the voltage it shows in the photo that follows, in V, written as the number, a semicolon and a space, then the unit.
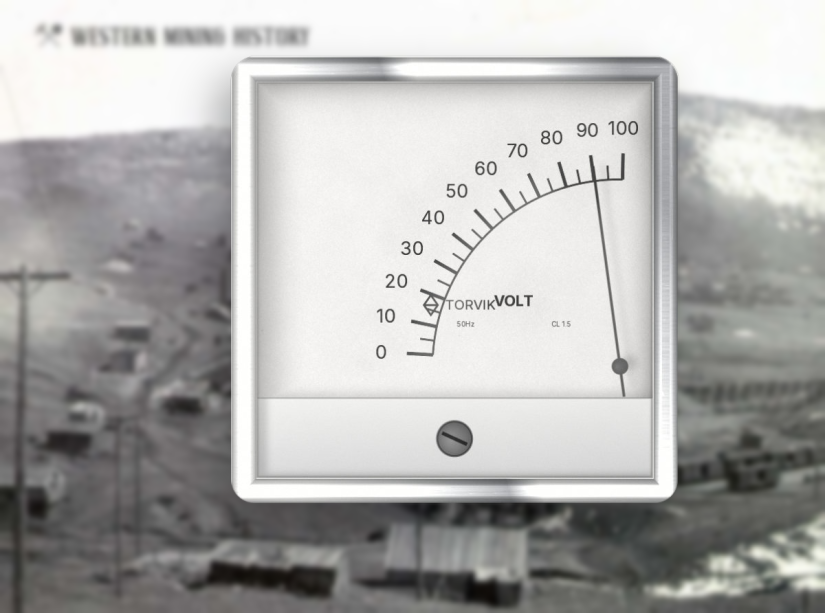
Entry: 90; V
